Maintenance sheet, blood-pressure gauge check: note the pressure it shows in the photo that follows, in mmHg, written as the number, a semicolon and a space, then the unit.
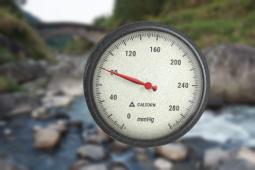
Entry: 80; mmHg
